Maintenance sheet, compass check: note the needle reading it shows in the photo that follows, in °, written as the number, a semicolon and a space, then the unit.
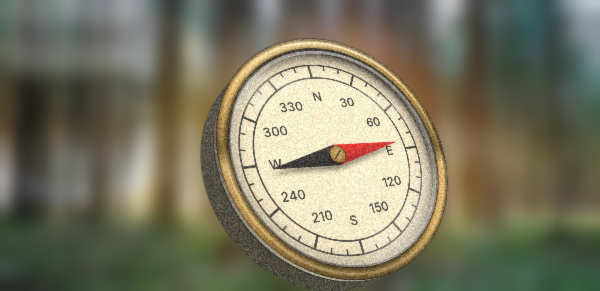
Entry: 85; °
